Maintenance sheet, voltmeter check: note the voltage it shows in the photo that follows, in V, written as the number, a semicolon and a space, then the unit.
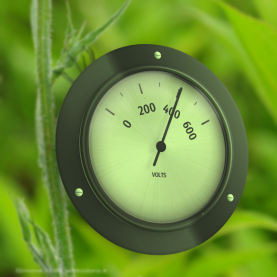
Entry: 400; V
